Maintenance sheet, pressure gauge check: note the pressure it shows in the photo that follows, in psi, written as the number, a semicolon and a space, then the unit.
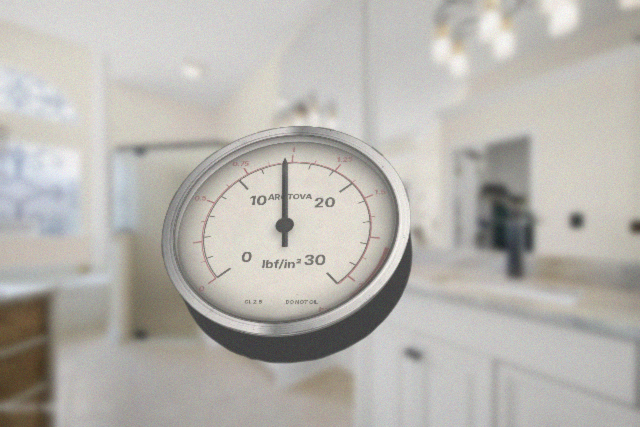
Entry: 14; psi
